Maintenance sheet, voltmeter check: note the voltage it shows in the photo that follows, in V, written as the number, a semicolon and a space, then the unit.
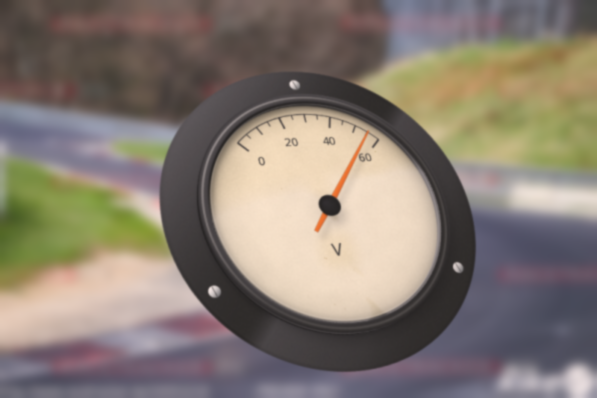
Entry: 55; V
